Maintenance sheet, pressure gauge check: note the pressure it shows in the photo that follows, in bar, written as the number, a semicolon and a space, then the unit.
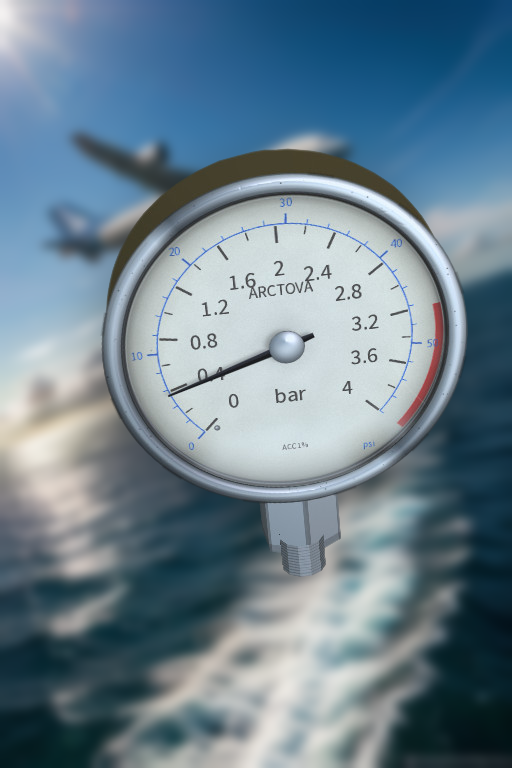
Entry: 0.4; bar
